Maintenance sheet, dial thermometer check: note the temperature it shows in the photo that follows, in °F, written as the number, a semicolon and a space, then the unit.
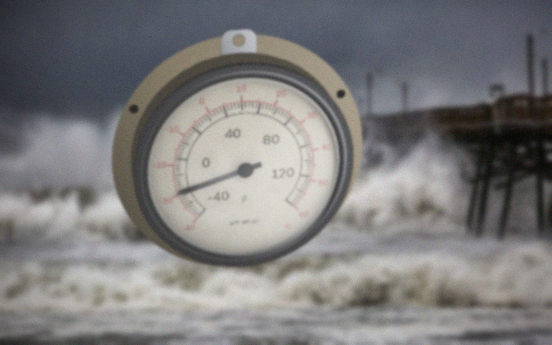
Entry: -20; °F
